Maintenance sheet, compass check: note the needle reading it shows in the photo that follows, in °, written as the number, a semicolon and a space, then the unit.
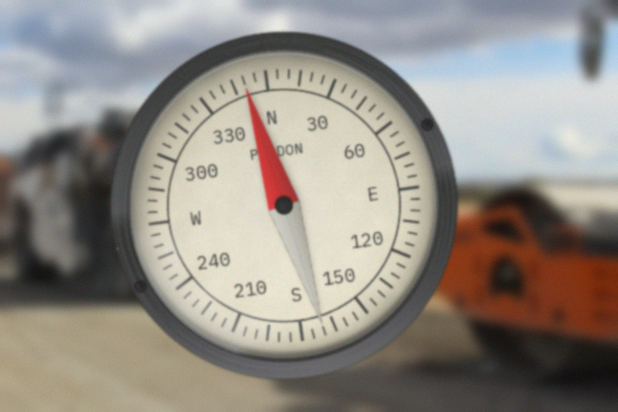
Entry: 350; °
